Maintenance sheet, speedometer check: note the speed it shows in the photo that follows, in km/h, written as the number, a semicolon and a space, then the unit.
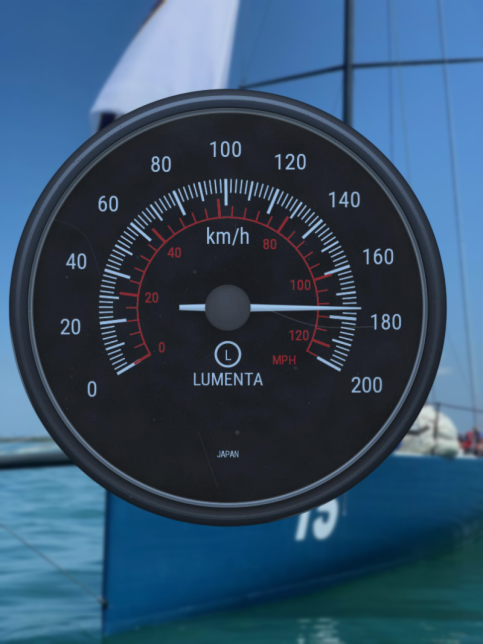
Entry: 176; km/h
